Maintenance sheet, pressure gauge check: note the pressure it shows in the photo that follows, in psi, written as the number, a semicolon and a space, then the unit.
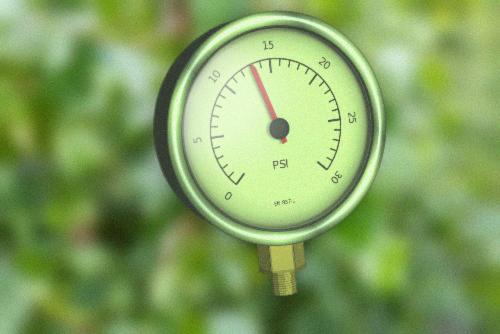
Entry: 13; psi
